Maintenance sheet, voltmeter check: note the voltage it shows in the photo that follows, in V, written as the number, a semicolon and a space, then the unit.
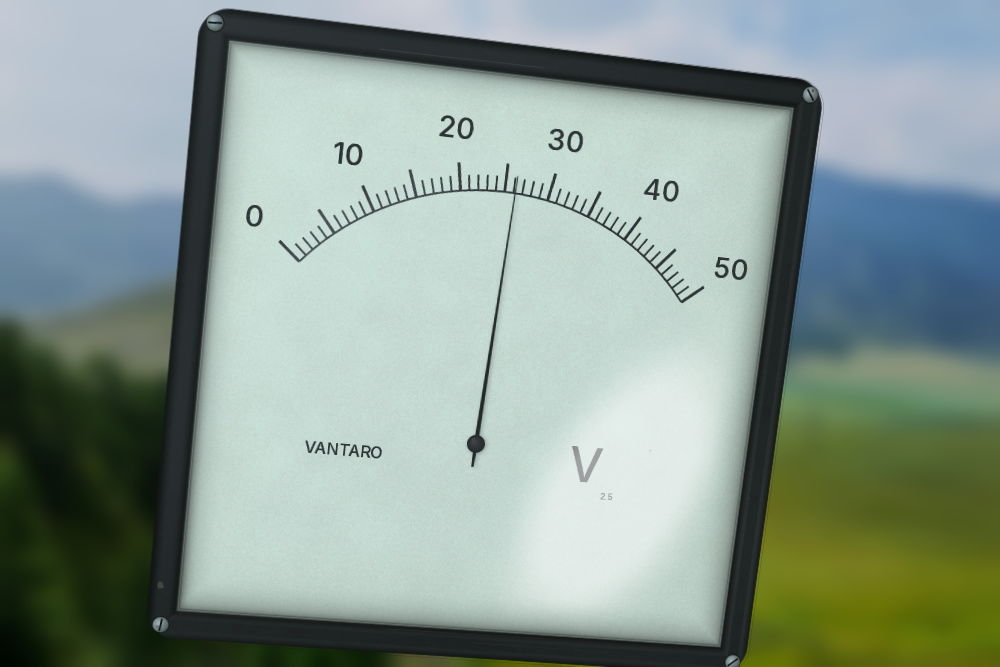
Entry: 26; V
